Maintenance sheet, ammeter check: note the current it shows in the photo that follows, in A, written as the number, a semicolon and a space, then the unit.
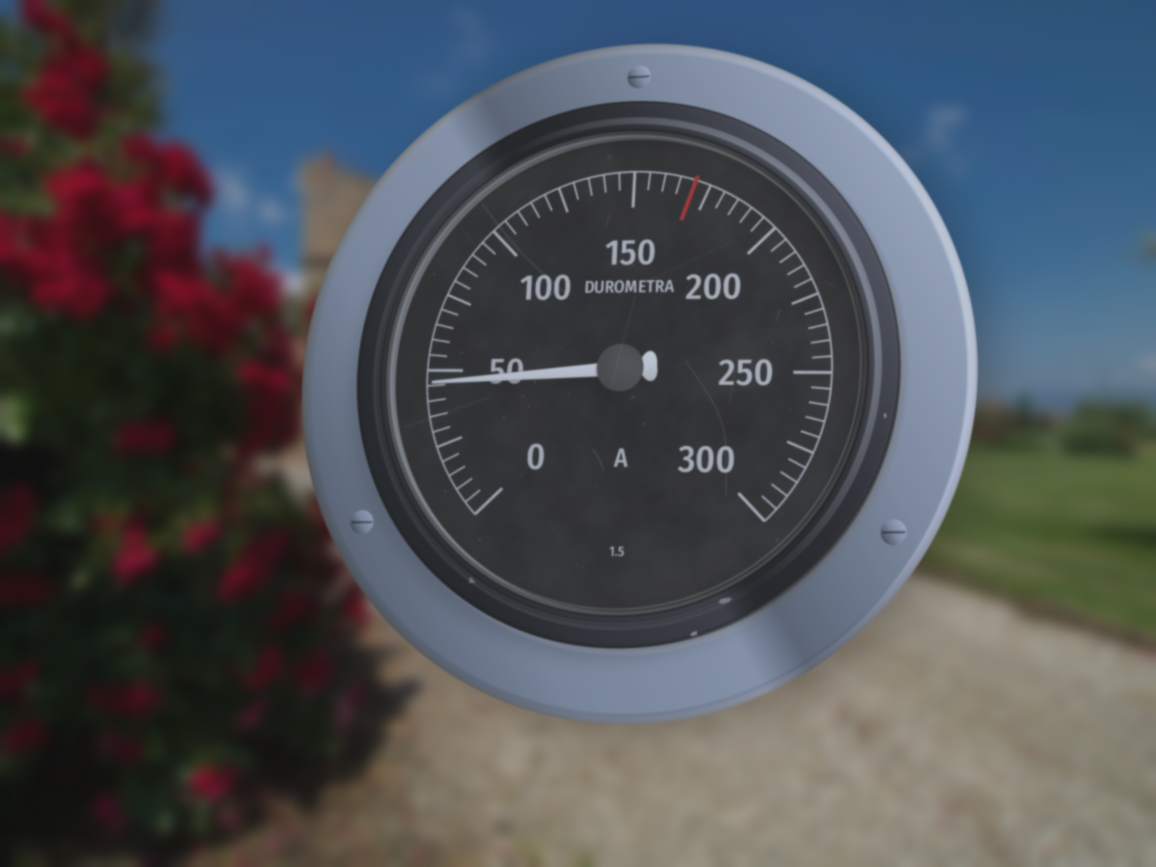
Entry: 45; A
